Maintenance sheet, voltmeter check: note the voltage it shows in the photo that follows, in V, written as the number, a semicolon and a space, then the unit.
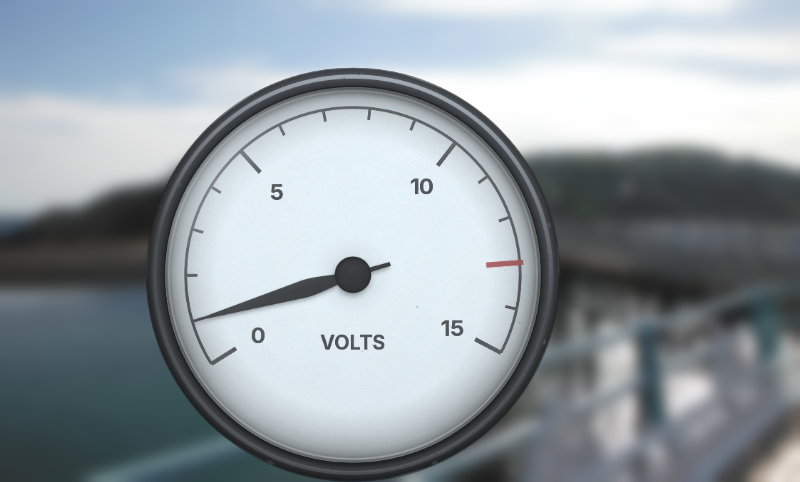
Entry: 1; V
